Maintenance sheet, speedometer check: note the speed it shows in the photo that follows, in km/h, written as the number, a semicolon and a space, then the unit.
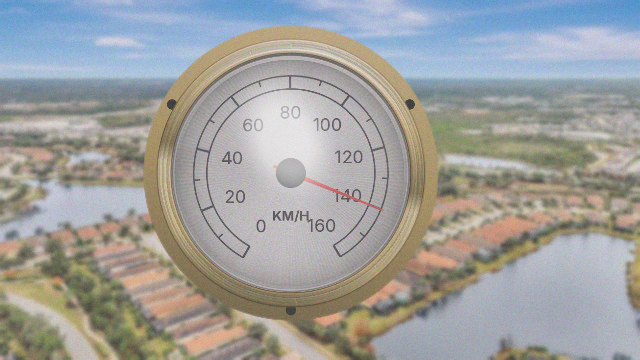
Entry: 140; km/h
